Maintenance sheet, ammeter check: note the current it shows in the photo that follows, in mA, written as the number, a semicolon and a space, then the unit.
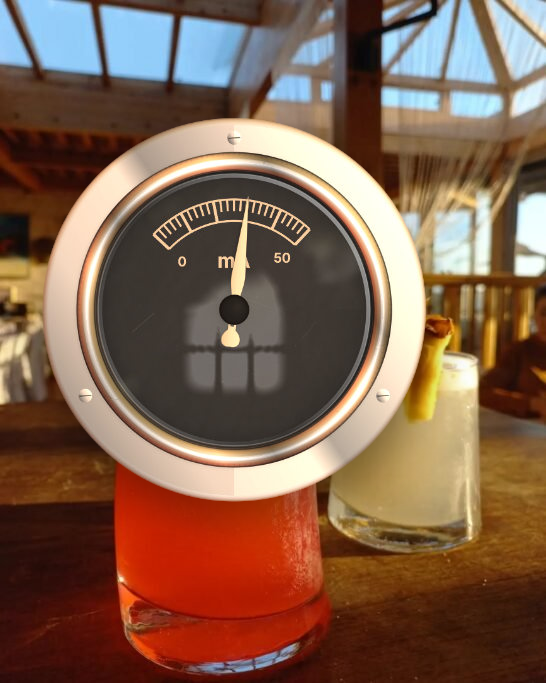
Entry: 30; mA
